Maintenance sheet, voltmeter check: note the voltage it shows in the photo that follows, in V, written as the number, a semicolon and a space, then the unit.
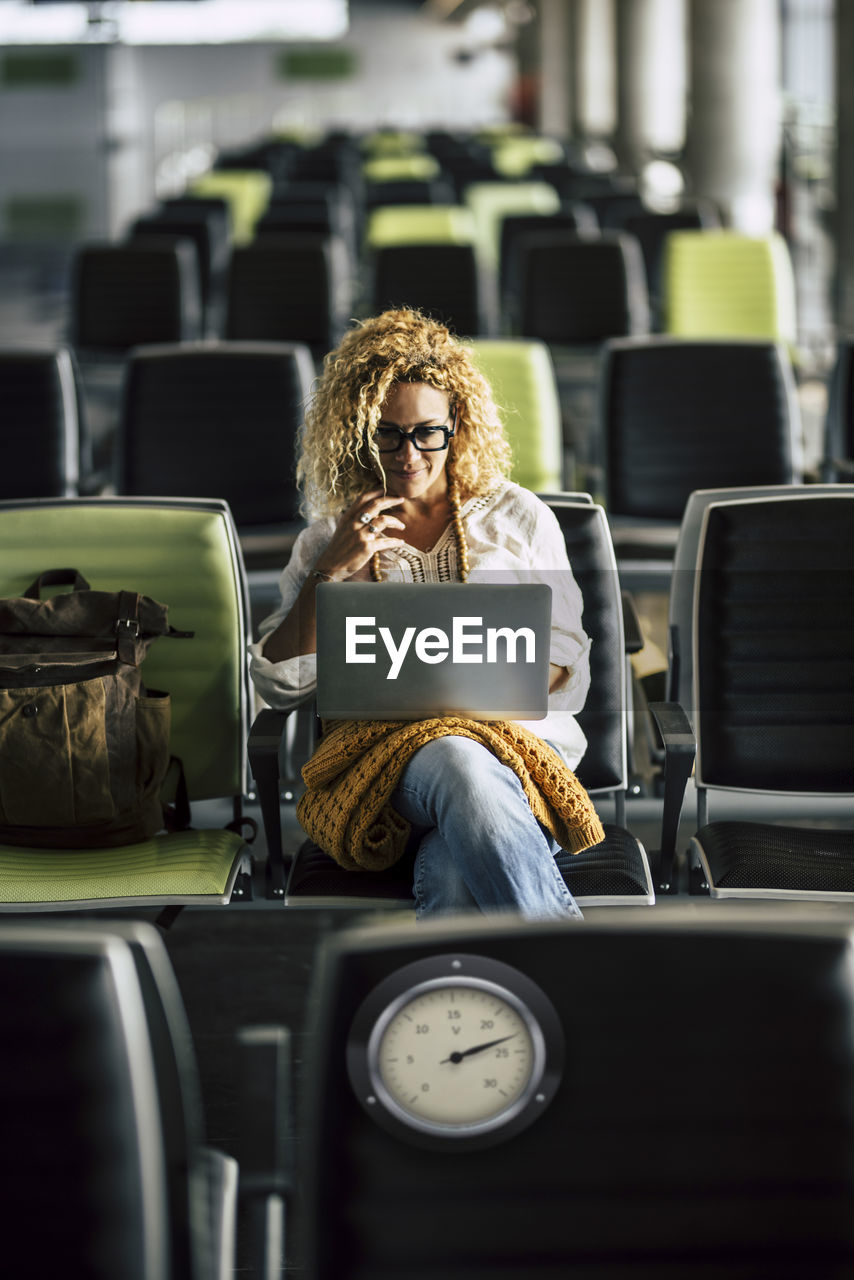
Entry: 23; V
